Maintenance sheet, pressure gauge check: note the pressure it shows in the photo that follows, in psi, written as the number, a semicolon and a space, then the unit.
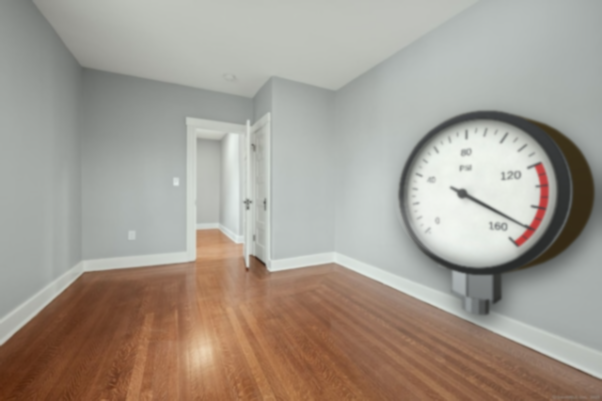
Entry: 150; psi
